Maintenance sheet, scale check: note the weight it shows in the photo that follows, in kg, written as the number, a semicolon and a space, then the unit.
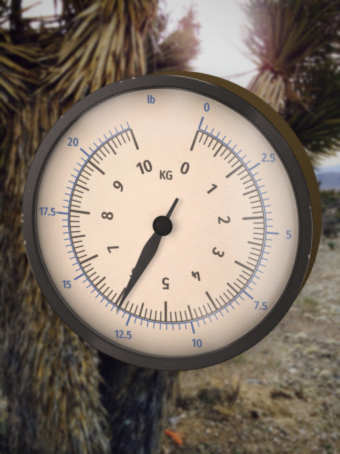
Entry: 5.9; kg
